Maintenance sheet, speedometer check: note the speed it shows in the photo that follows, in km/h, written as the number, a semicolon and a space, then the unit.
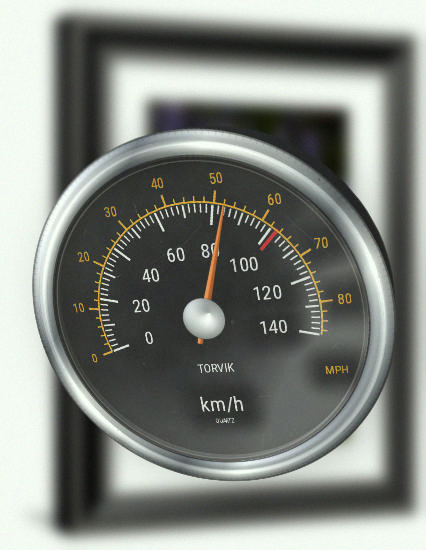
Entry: 84; km/h
